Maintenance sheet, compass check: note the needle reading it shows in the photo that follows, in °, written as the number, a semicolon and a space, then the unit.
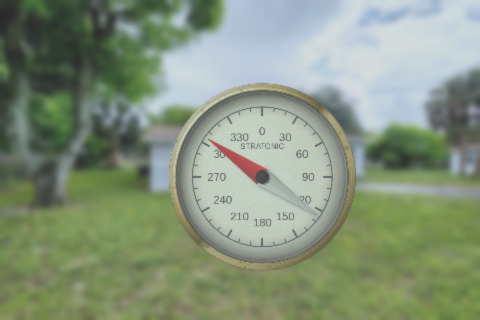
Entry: 305; °
